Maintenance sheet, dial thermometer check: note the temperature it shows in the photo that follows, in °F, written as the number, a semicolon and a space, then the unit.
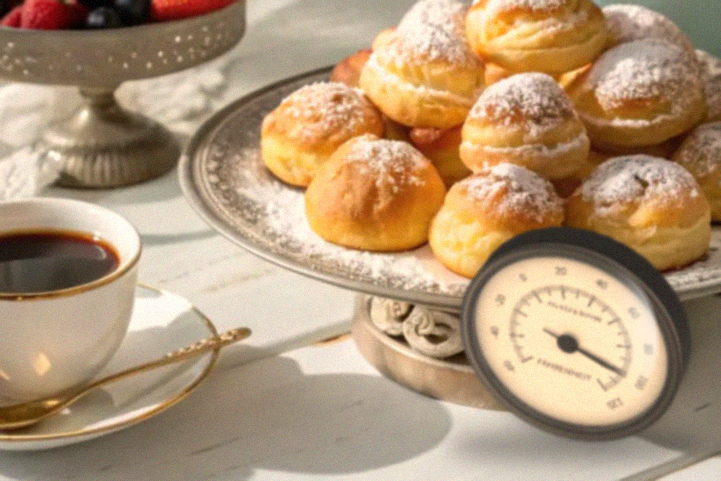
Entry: 100; °F
